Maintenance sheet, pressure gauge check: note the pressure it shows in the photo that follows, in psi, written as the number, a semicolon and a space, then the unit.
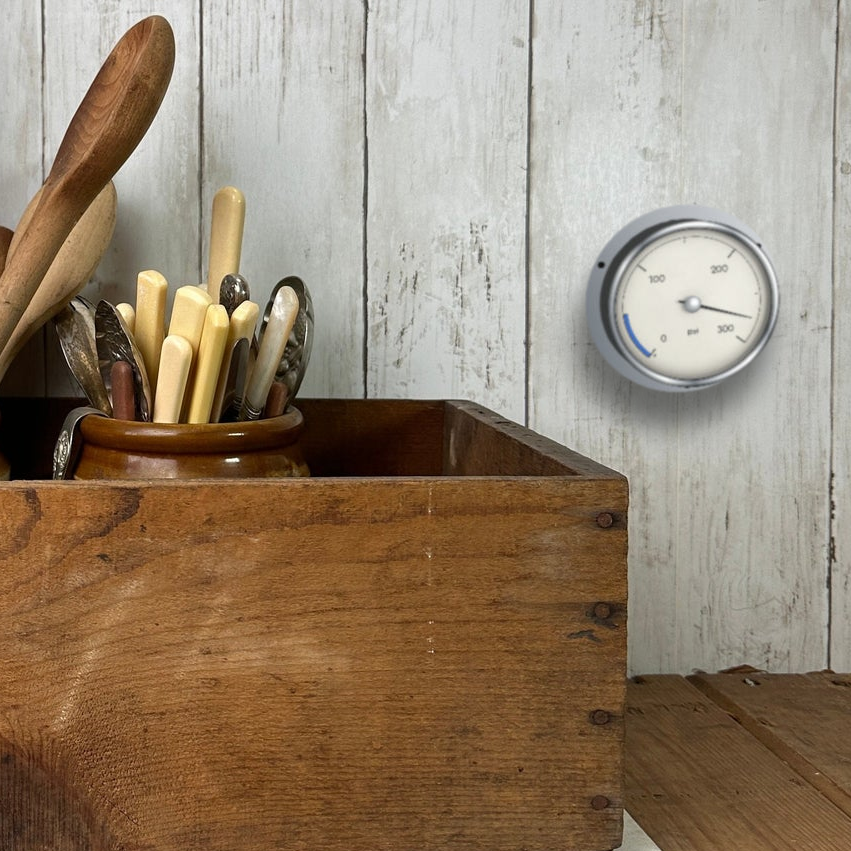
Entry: 275; psi
